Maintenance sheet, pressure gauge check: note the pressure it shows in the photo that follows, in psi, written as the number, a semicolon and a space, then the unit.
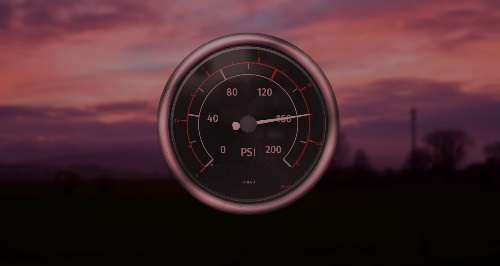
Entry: 160; psi
